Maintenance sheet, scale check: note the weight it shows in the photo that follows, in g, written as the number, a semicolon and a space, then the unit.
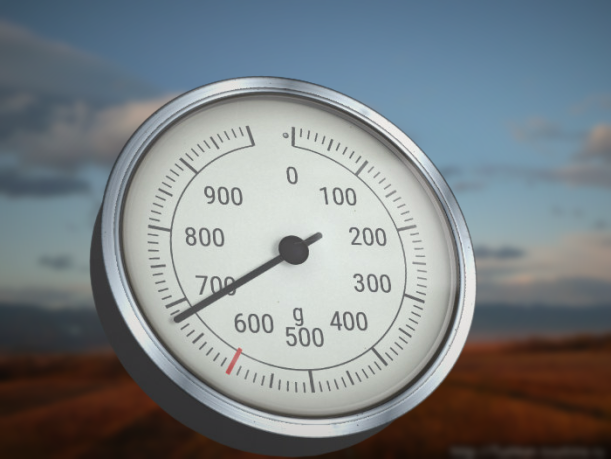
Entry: 680; g
